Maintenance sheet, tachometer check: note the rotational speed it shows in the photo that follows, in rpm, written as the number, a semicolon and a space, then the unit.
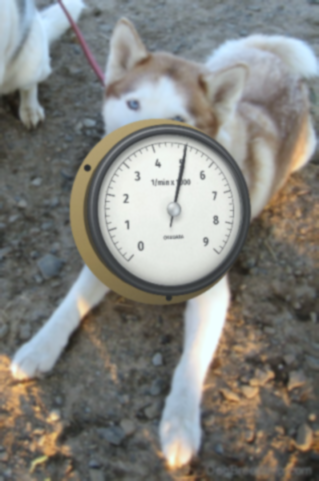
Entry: 5000; rpm
